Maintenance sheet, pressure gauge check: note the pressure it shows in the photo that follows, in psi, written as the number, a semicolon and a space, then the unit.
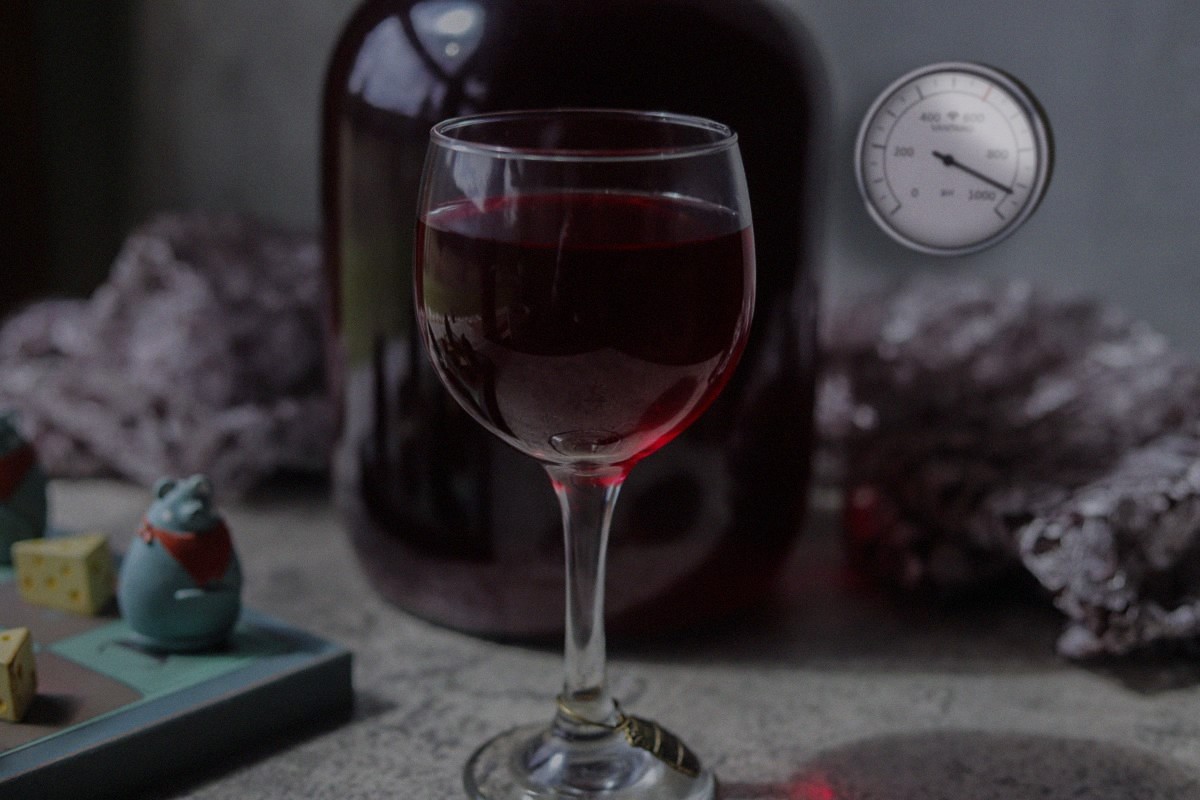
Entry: 925; psi
